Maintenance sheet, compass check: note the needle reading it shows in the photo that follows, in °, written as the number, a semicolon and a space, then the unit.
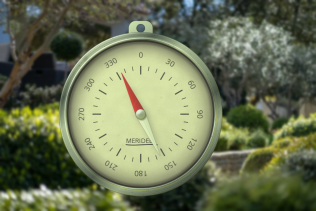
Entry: 335; °
